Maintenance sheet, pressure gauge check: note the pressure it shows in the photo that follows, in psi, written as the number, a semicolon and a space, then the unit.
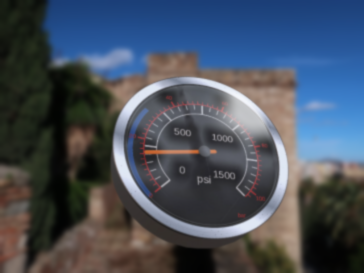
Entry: 200; psi
